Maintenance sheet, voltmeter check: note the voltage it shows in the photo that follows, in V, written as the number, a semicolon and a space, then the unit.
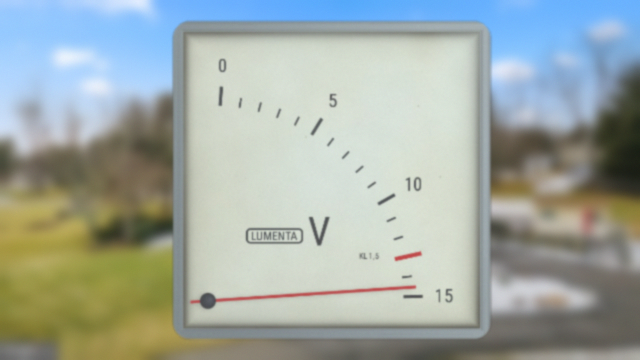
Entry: 14.5; V
